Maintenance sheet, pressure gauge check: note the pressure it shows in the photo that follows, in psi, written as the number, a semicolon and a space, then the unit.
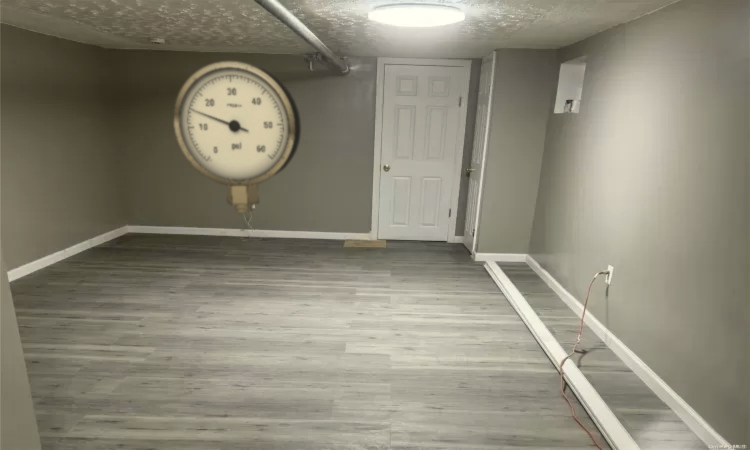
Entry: 15; psi
